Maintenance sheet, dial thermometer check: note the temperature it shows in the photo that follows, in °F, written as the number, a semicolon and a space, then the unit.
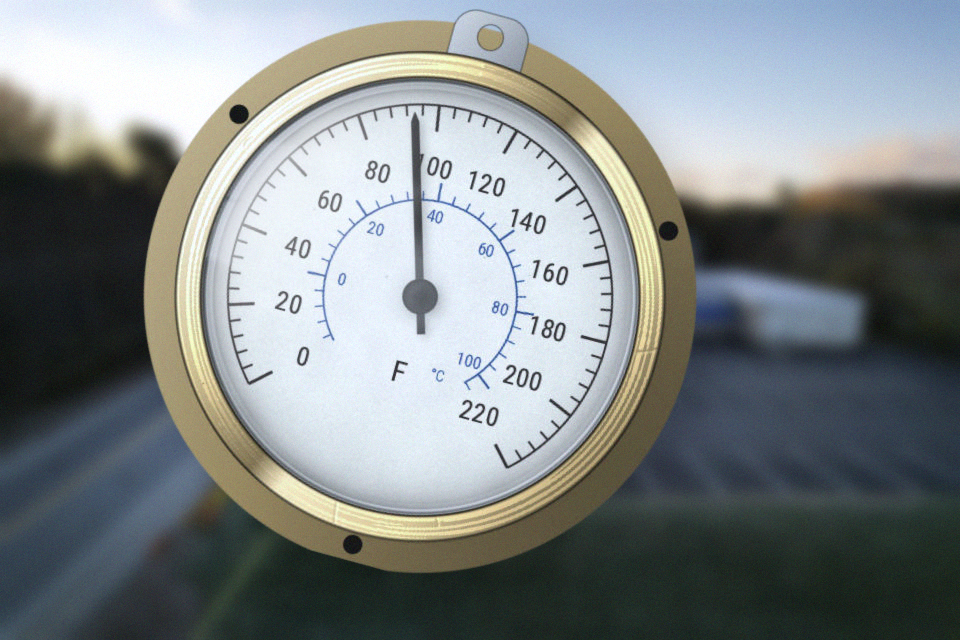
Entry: 94; °F
